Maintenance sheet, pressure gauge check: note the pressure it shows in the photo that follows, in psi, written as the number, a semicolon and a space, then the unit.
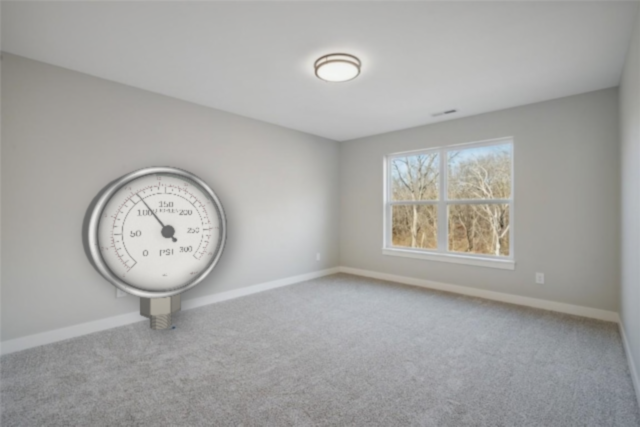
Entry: 110; psi
